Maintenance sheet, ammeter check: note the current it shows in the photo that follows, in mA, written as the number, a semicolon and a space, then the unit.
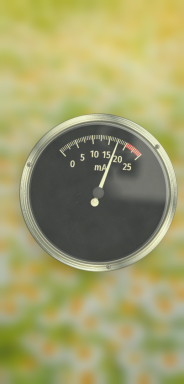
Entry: 17.5; mA
